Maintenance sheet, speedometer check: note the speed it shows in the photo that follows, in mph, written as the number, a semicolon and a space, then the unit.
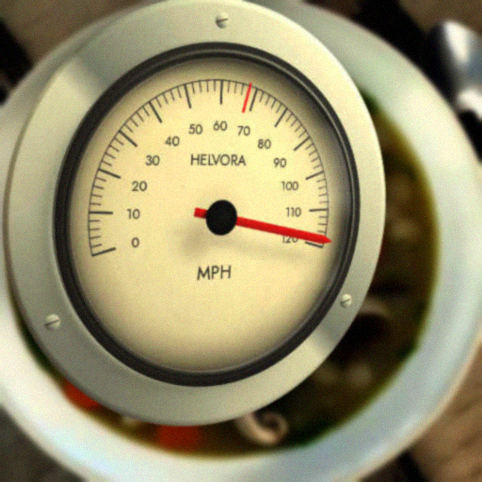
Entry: 118; mph
